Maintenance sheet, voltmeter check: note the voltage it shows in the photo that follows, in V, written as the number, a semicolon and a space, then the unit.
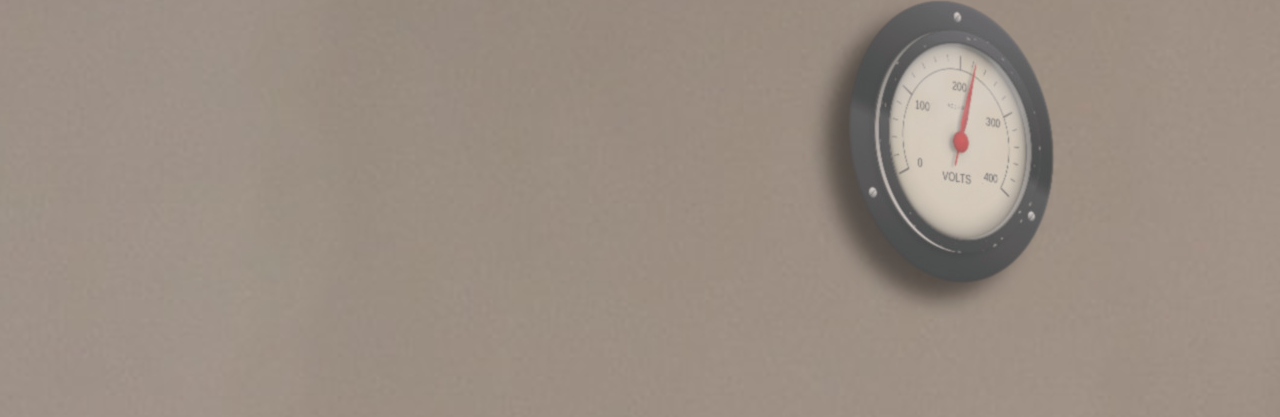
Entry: 220; V
